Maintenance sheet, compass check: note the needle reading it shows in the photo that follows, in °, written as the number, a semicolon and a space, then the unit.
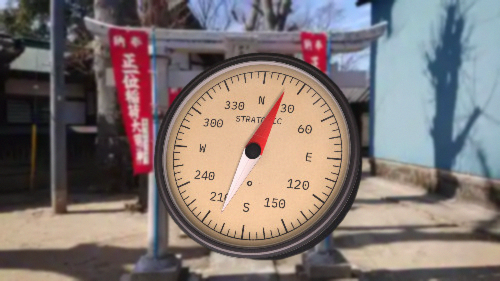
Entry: 20; °
